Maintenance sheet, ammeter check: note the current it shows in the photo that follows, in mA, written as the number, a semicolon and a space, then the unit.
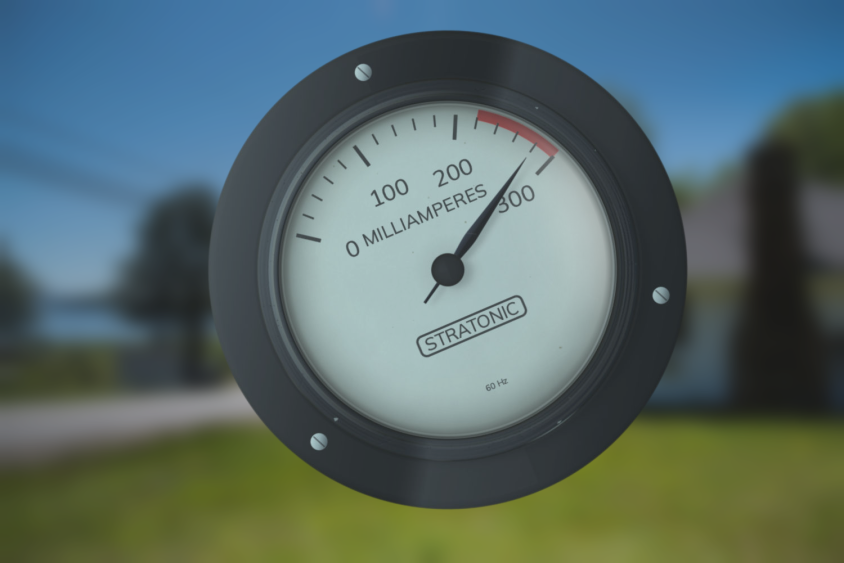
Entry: 280; mA
